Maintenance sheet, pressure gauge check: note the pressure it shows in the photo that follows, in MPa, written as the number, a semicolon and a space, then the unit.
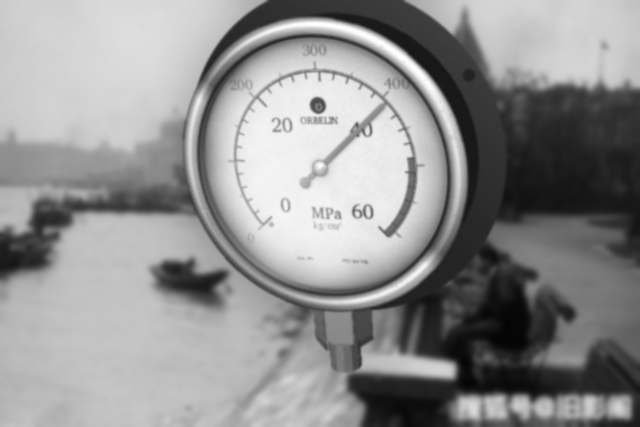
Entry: 40; MPa
